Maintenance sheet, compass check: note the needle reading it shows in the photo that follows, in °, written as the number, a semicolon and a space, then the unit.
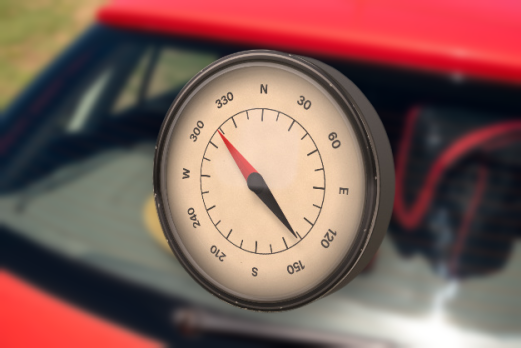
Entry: 315; °
